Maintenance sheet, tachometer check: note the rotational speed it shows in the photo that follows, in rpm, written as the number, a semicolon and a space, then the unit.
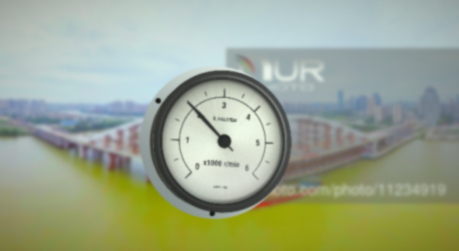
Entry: 2000; rpm
